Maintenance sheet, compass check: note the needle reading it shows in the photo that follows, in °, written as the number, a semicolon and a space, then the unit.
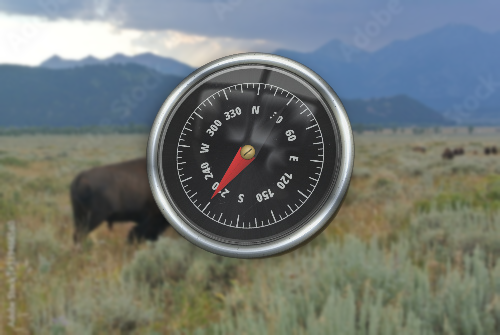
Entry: 210; °
